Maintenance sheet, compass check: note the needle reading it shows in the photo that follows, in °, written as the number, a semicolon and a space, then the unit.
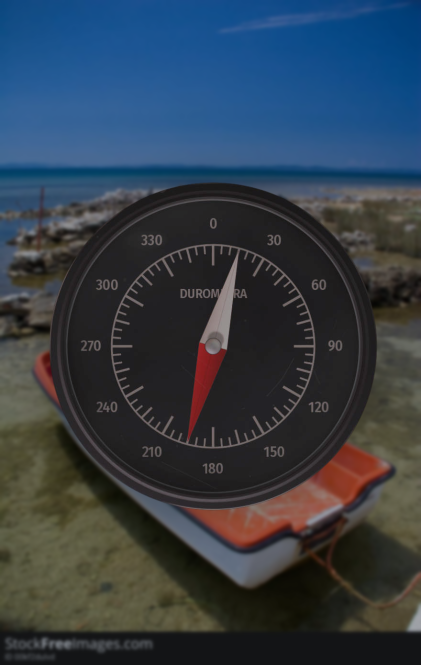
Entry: 195; °
